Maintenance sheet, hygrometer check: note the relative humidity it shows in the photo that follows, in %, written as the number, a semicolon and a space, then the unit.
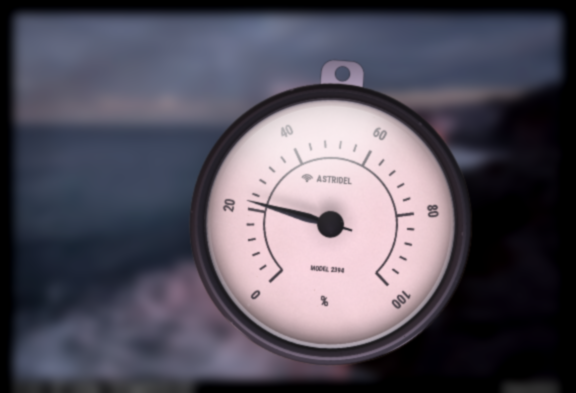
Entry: 22; %
